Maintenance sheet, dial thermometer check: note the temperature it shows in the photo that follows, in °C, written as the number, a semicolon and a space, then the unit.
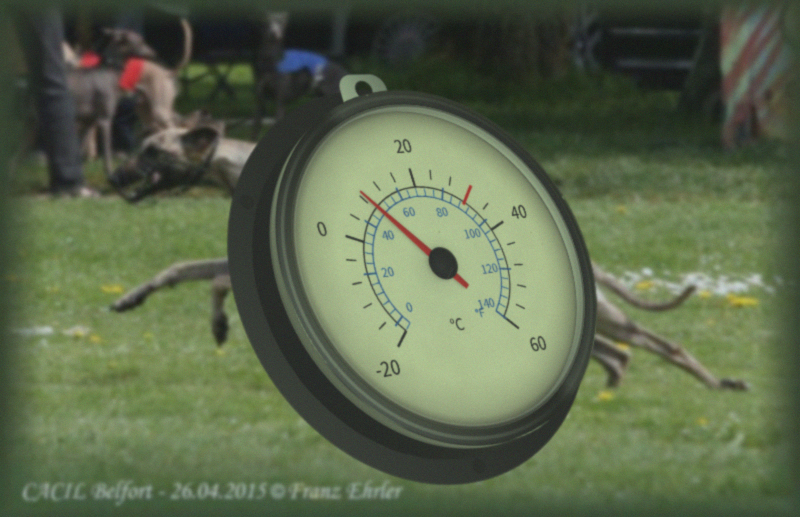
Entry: 8; °C
